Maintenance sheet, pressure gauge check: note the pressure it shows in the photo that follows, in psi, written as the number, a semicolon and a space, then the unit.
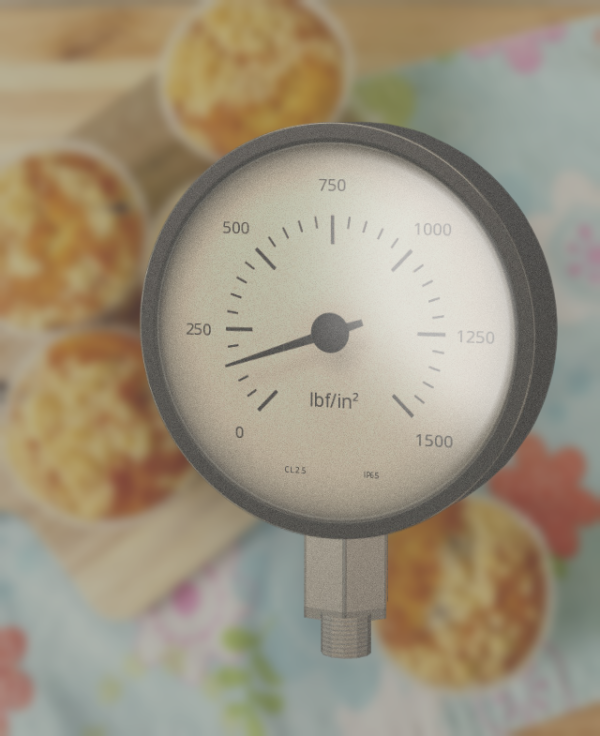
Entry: 150; psi
